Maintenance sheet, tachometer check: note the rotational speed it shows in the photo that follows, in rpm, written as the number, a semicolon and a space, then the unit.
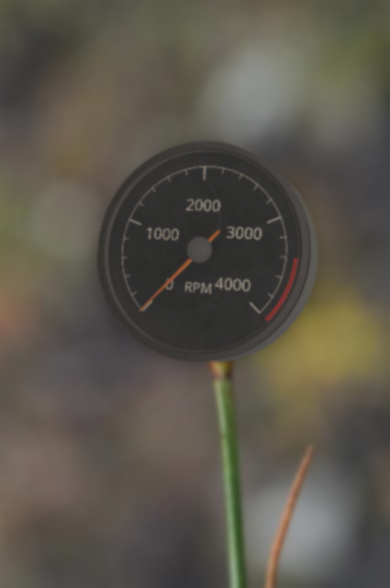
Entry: 0; rpm
